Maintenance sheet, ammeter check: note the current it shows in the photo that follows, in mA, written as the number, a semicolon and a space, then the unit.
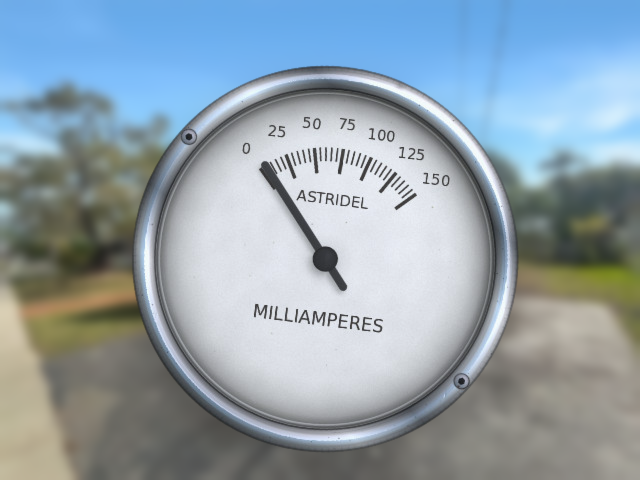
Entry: 5; mA
